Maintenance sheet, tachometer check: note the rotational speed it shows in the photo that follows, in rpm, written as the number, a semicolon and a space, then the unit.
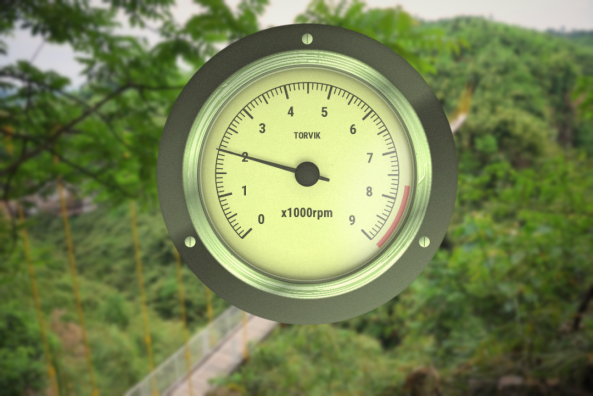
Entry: 2000; rpm
